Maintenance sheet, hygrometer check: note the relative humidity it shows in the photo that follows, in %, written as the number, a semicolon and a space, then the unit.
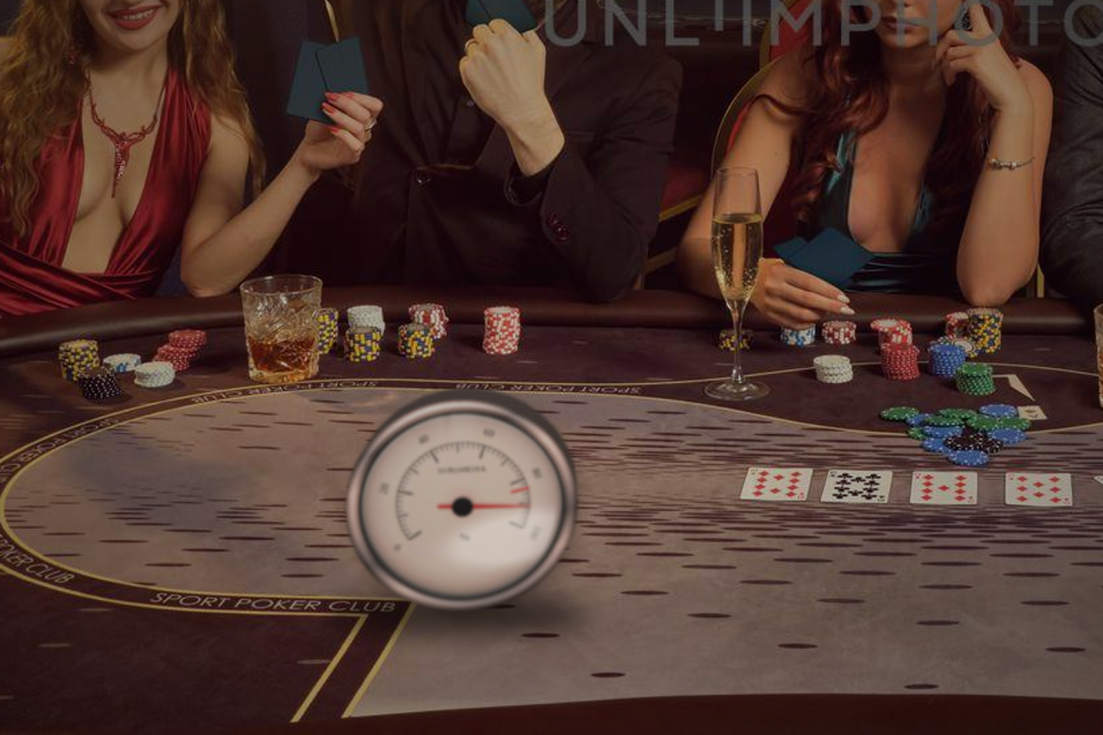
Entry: 90; %
